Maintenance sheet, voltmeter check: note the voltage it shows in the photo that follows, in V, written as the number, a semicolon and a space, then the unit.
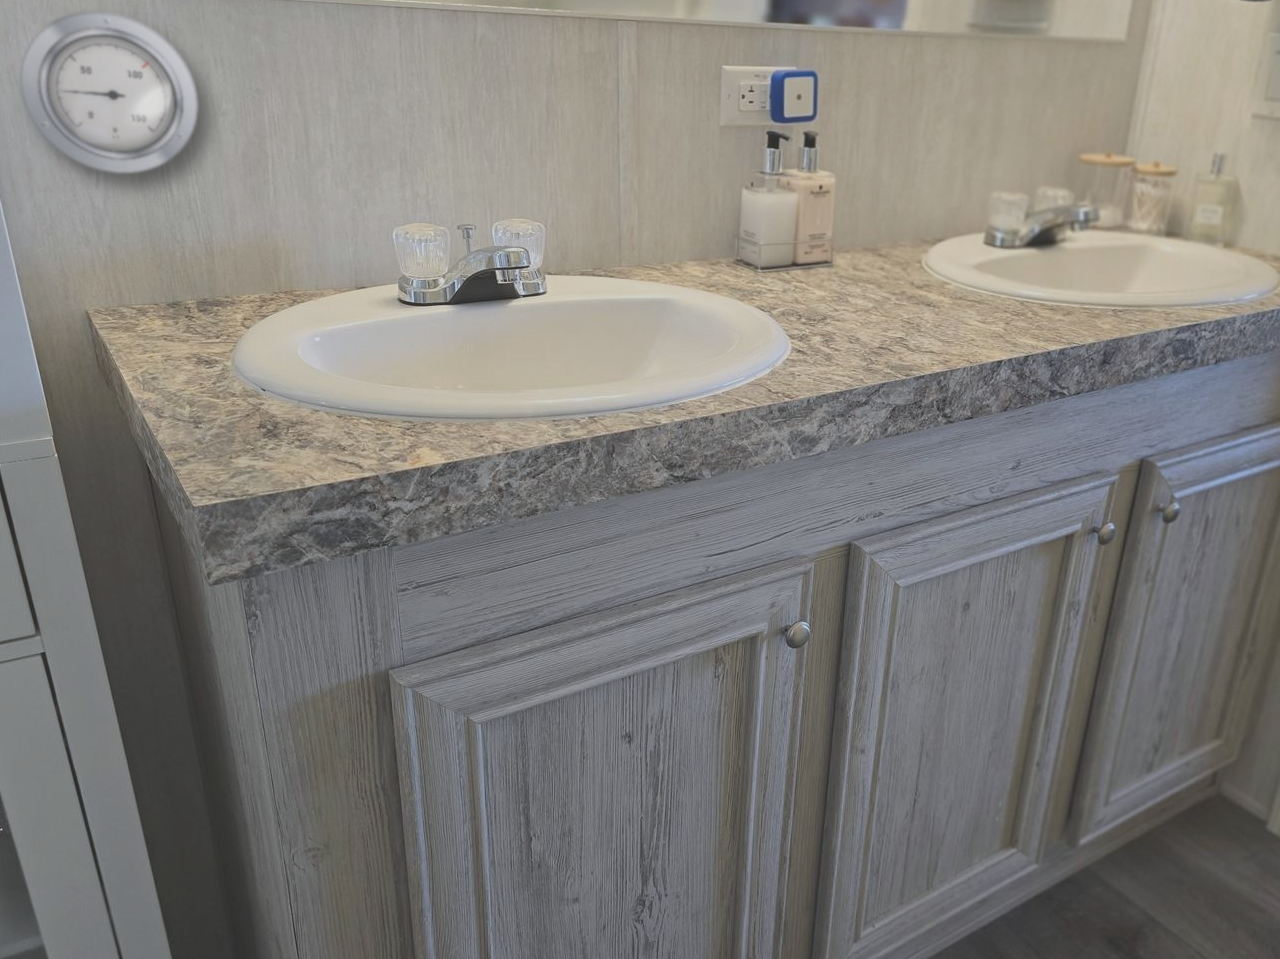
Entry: 25; V
